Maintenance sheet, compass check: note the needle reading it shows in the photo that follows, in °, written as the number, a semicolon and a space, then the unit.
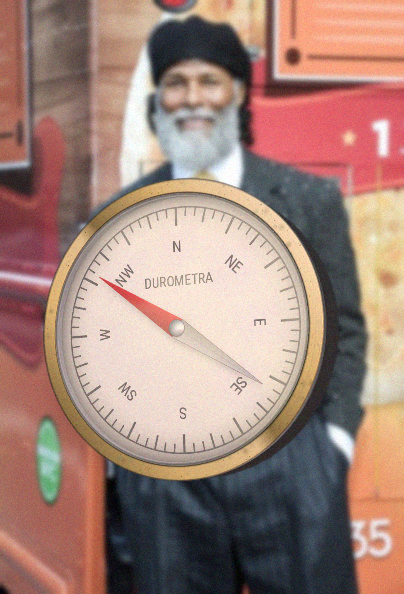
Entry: 305; °
